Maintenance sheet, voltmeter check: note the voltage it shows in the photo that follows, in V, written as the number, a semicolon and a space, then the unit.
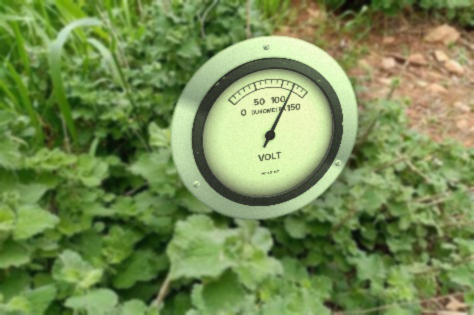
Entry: 120; V
